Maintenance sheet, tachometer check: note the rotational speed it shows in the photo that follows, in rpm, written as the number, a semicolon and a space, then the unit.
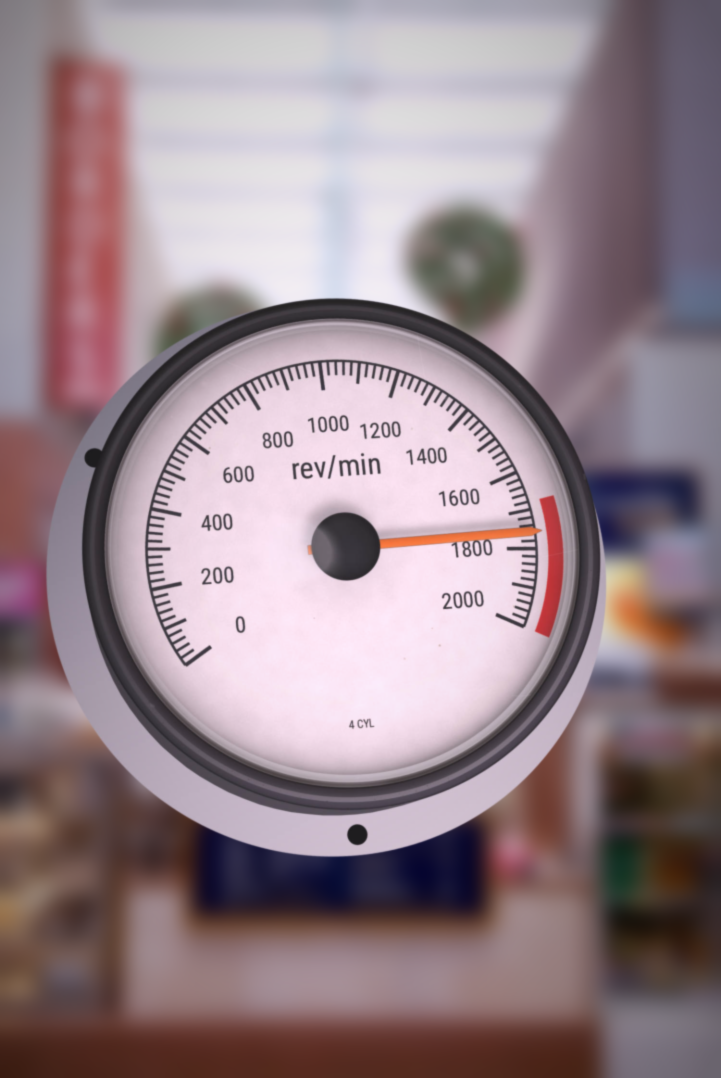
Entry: 1760; rpm
